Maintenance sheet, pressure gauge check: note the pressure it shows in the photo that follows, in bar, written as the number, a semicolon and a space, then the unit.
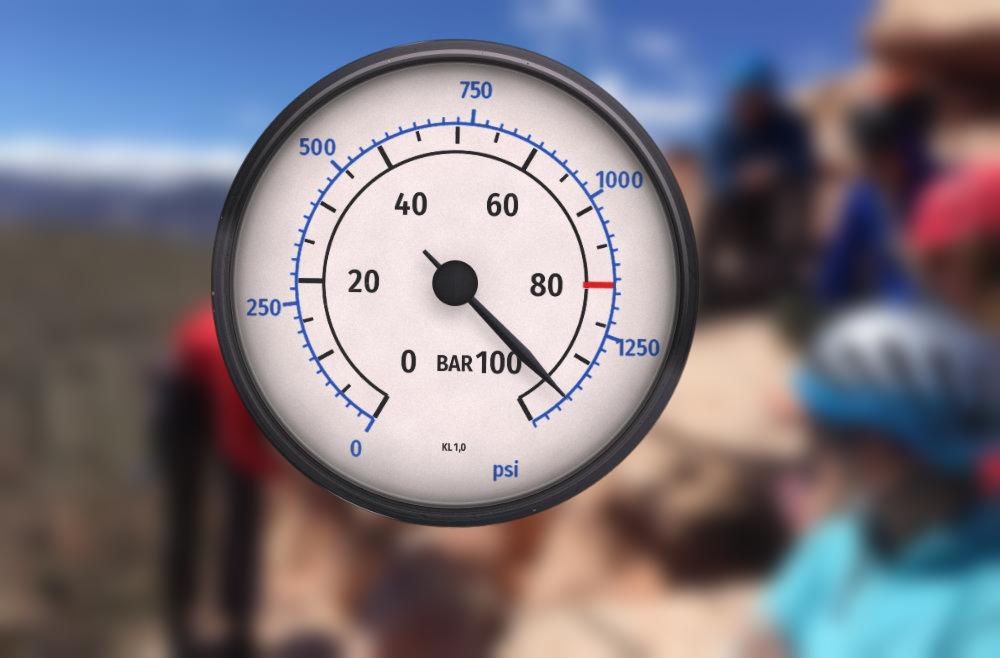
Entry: 95; bar
